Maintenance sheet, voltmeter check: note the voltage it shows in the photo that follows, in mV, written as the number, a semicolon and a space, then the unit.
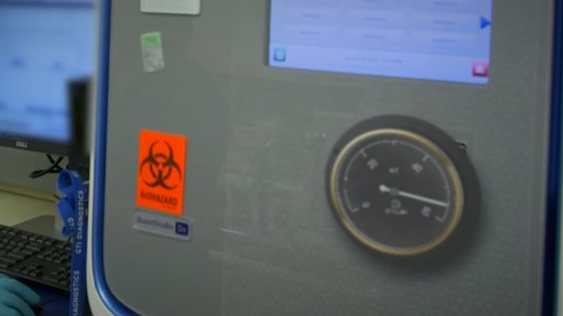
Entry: 55; mV
